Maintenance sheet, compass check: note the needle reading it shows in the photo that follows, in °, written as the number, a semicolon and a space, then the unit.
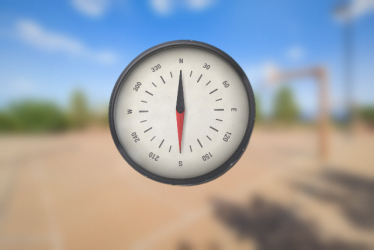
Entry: 180; °
